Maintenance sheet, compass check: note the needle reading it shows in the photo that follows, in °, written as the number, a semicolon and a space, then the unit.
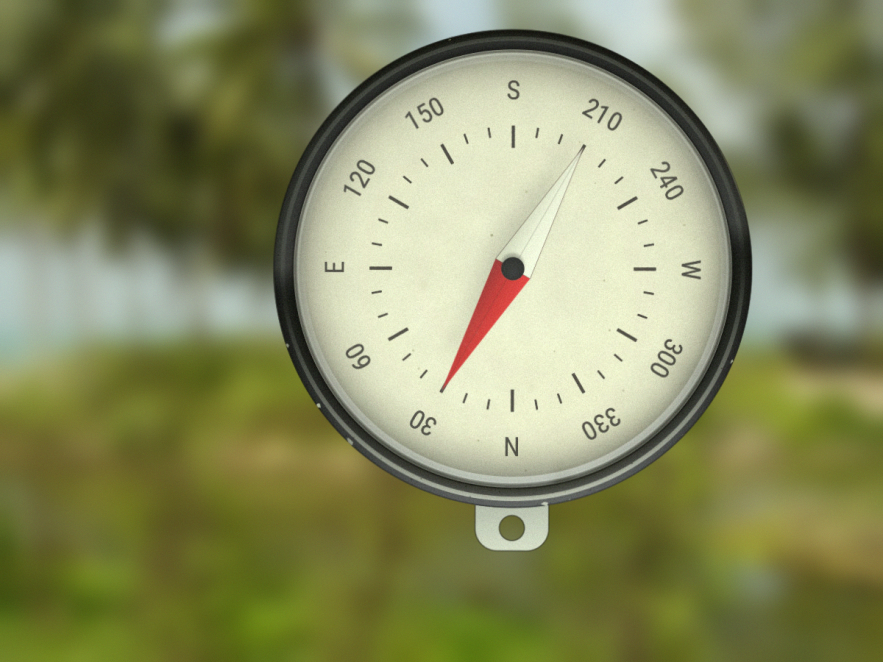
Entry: 30; °
